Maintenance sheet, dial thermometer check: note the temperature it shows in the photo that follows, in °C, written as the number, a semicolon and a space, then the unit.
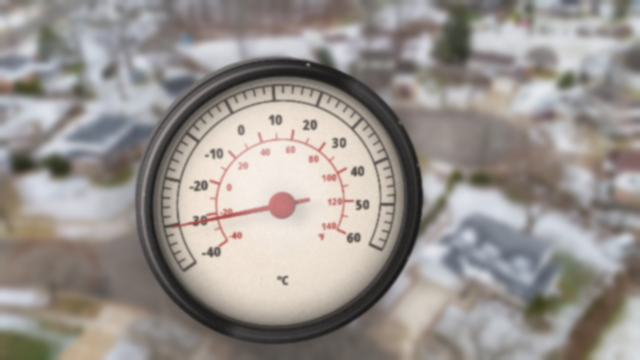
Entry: -30; °C
